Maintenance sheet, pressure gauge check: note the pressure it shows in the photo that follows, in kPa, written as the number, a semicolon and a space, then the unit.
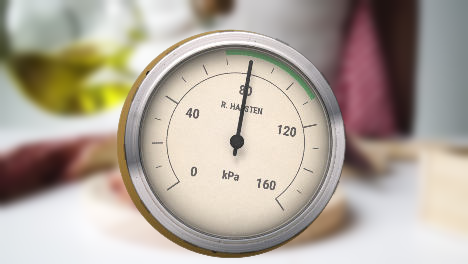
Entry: 80; kPa
